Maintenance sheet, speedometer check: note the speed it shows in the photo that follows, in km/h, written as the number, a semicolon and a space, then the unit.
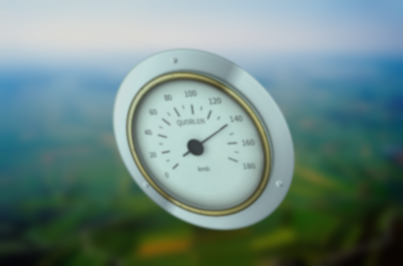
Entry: 140; km/h
